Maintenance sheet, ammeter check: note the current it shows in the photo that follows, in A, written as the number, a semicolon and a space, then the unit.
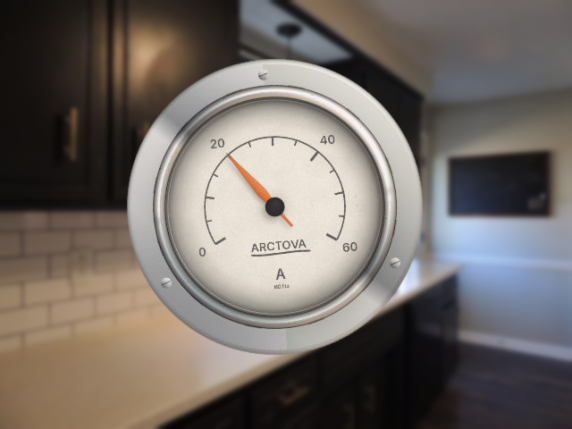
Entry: 20; A
